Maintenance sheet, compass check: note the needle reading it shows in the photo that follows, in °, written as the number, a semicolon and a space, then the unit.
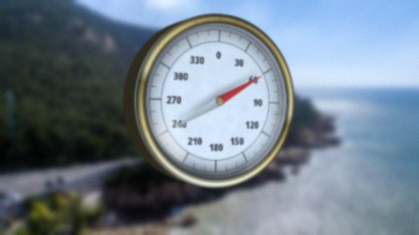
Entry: 60; °
